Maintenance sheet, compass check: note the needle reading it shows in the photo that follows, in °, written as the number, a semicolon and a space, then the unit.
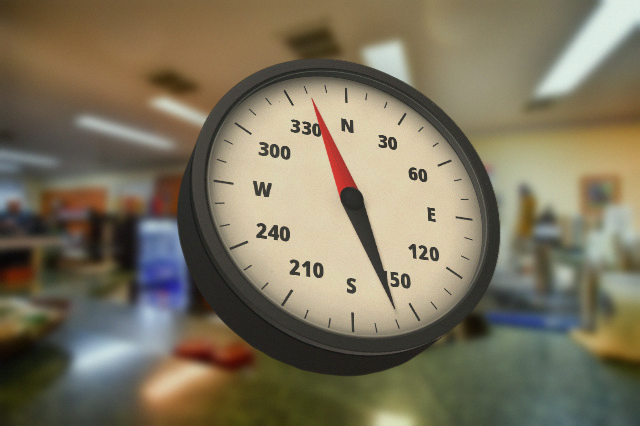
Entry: 340; °
